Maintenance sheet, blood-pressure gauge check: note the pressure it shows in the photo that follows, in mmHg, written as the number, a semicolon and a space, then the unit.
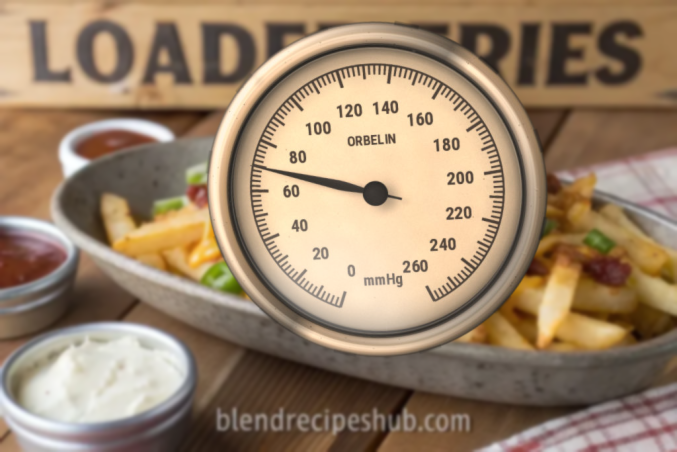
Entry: 70; mmHg
